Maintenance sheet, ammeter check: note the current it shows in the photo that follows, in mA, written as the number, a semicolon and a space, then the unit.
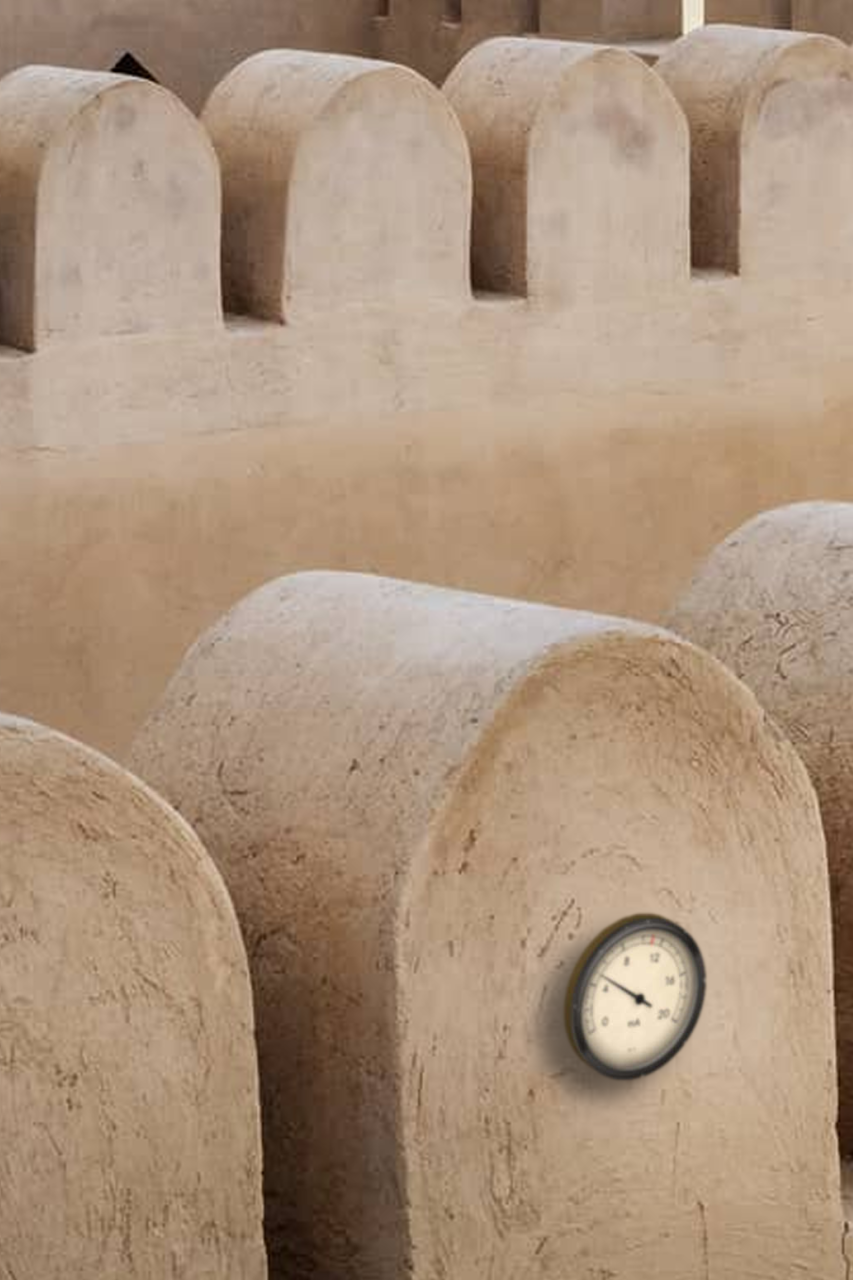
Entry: 5; mA
